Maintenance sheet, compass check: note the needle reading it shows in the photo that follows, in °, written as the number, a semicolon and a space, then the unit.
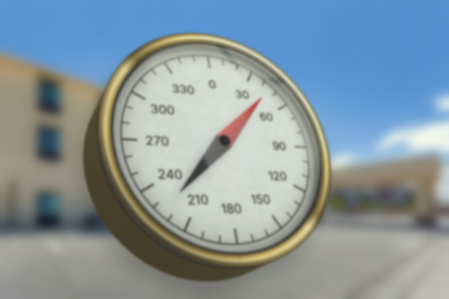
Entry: 45; °
